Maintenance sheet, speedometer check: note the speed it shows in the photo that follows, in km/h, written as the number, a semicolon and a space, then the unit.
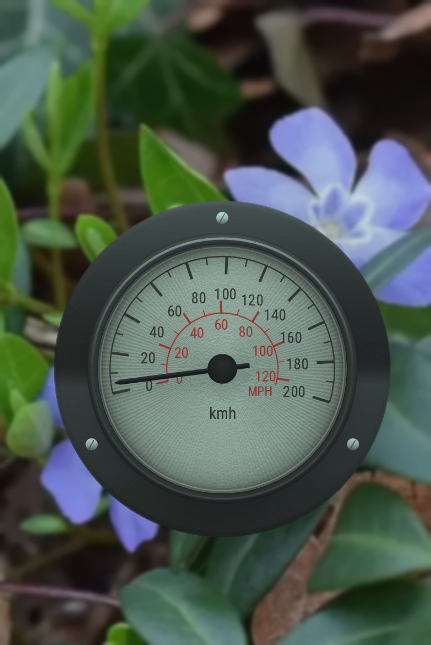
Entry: 5; km/h
